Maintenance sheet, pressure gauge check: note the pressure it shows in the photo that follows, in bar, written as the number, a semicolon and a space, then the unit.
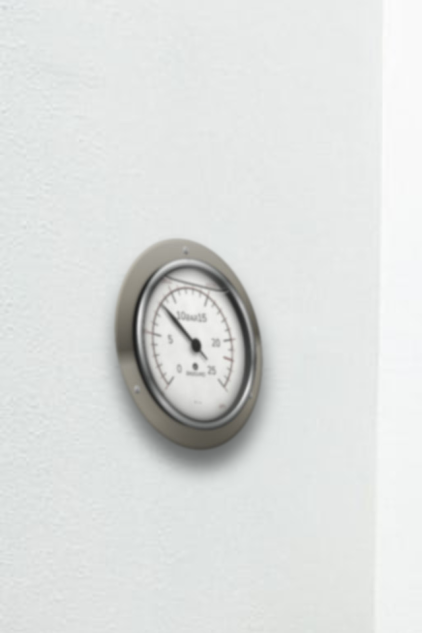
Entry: 8; bar
